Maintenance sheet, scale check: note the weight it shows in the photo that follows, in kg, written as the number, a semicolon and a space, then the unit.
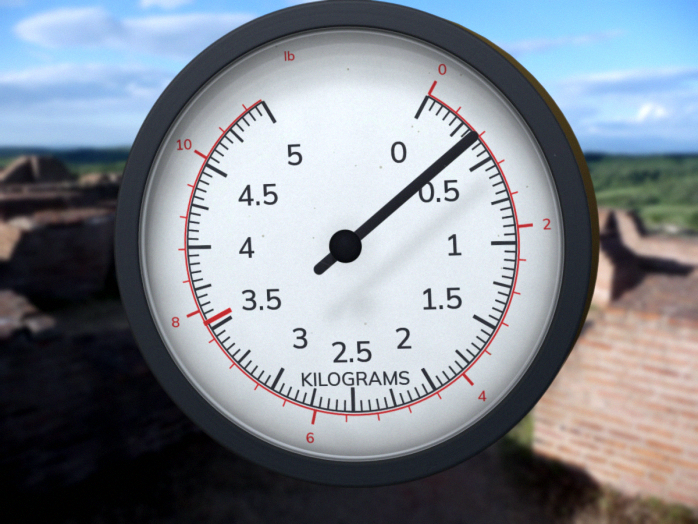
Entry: 0.35; kg
